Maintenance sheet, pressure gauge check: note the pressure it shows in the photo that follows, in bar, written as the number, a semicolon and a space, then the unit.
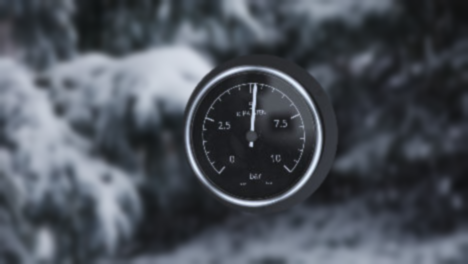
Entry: 5.25; bar
